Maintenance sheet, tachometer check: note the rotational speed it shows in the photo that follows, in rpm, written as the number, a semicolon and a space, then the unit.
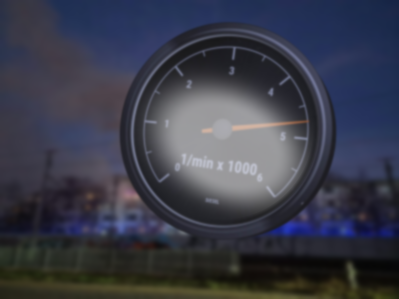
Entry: 4750; rpm
